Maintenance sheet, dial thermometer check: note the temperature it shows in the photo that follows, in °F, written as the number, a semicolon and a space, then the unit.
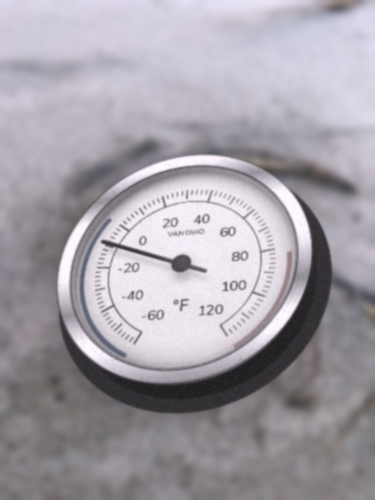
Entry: -10; °F
